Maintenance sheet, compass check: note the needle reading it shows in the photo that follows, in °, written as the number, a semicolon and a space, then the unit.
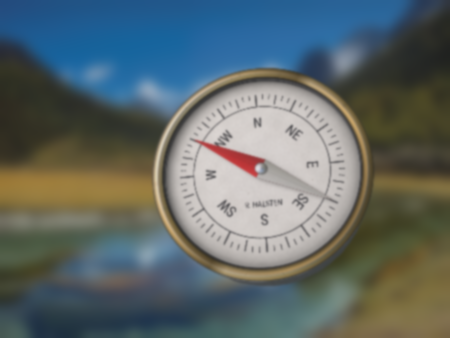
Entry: 300; °
